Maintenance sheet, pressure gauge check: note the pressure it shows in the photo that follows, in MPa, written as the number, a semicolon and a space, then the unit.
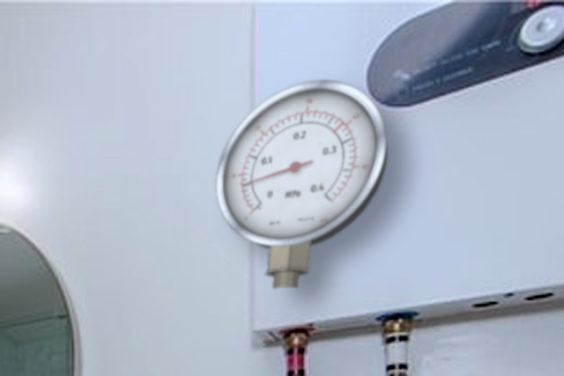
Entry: 0.05; MPa
